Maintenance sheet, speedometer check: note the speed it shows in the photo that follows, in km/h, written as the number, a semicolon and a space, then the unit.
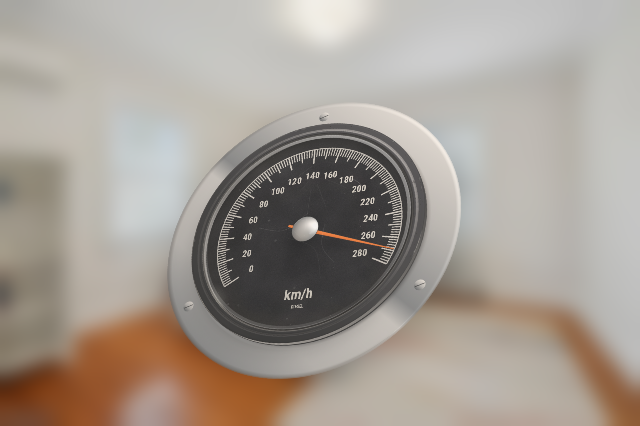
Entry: 270; km/h
